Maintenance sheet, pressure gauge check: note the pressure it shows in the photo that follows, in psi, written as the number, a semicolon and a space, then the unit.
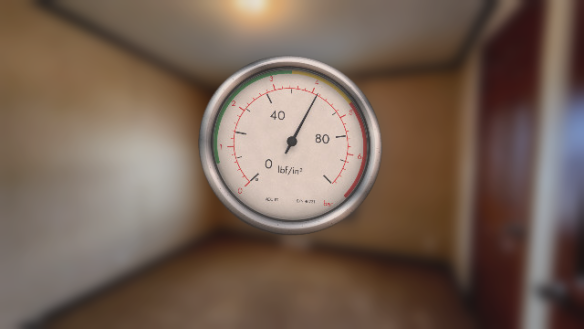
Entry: 60; psi
